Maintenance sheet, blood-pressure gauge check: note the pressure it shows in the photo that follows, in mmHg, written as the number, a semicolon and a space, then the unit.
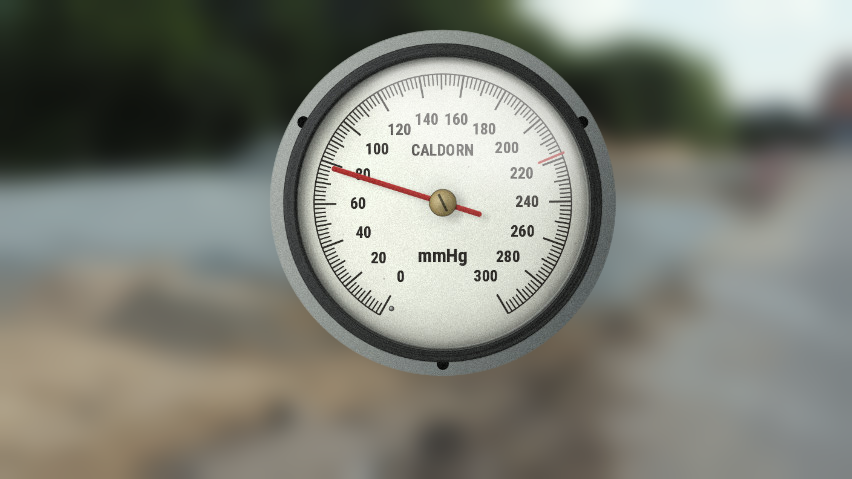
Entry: 78; mmHg
